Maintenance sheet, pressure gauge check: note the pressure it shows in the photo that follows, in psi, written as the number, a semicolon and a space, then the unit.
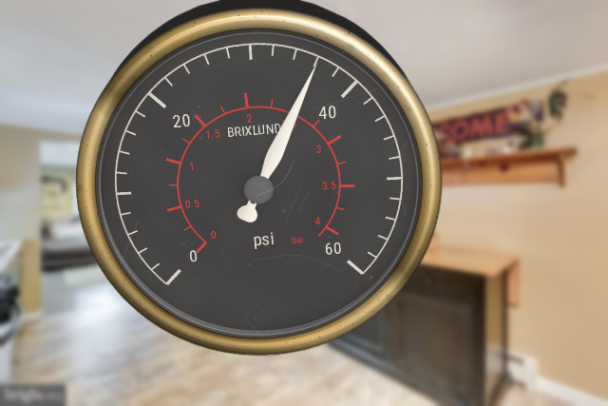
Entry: 36; psi
